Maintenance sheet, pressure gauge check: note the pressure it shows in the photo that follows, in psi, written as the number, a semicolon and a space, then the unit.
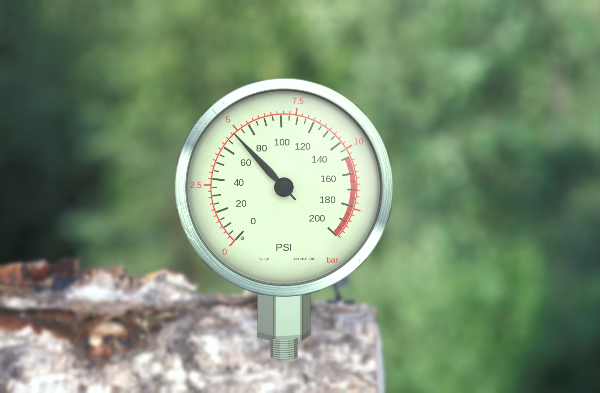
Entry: 70; psi
